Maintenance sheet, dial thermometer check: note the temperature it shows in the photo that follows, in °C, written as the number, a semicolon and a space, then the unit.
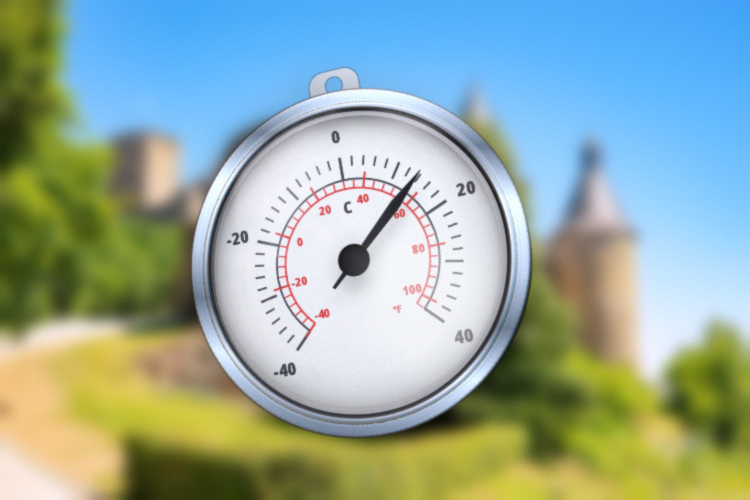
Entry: 14; °C
